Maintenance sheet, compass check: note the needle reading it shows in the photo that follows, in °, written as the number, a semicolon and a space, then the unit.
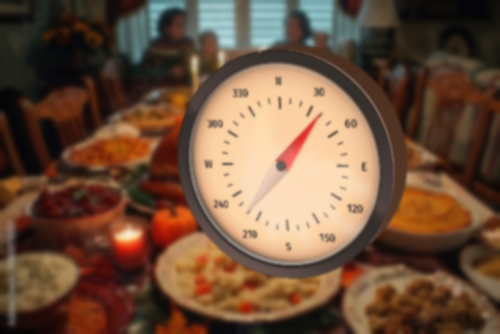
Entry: 40; °
